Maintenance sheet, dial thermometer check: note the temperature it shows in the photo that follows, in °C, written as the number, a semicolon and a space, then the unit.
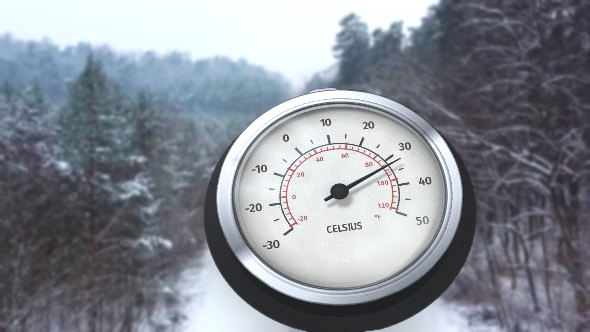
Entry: 32.5; °C
